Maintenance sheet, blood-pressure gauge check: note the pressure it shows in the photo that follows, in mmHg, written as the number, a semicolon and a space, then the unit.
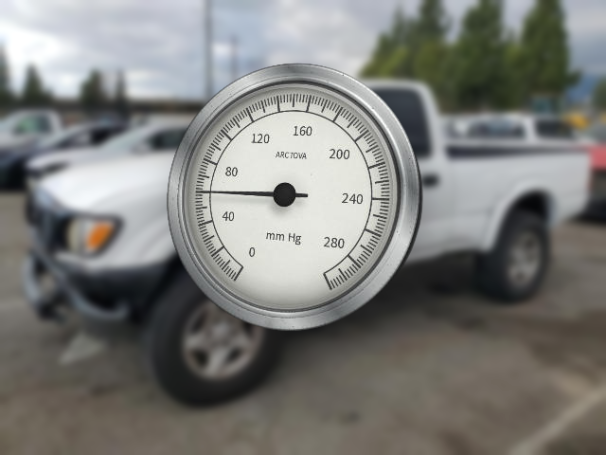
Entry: 60; mmHg
